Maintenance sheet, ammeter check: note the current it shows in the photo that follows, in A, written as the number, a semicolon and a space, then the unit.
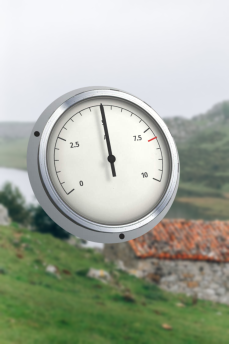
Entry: 5; A
